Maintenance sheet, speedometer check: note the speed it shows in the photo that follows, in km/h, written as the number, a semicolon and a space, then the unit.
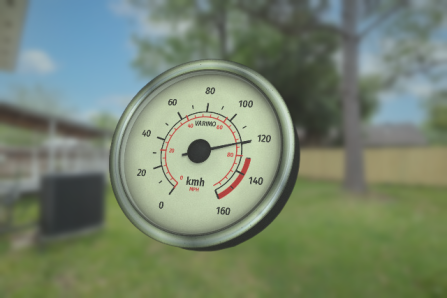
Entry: 120; km/h
